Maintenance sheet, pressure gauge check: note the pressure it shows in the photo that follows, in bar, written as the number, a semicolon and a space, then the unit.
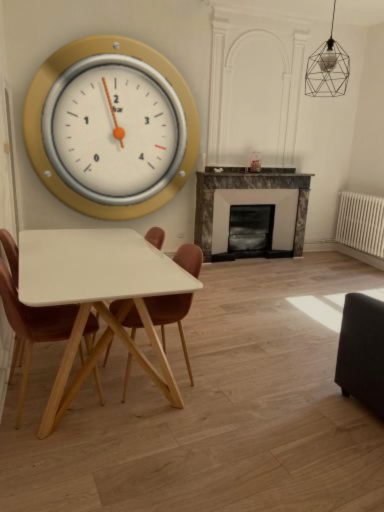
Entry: 1.8; bar
